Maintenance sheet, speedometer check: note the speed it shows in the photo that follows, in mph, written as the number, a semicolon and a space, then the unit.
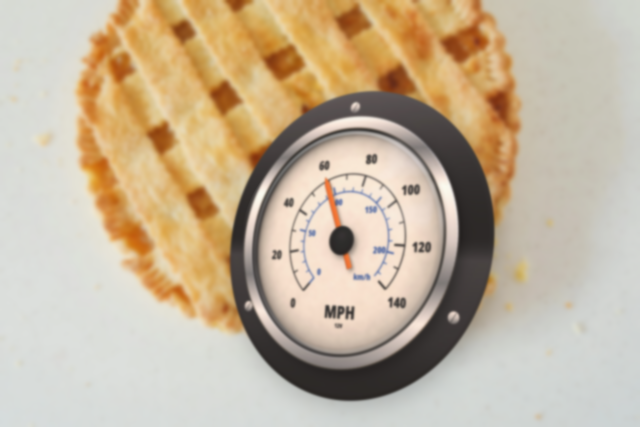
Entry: 60; mph
